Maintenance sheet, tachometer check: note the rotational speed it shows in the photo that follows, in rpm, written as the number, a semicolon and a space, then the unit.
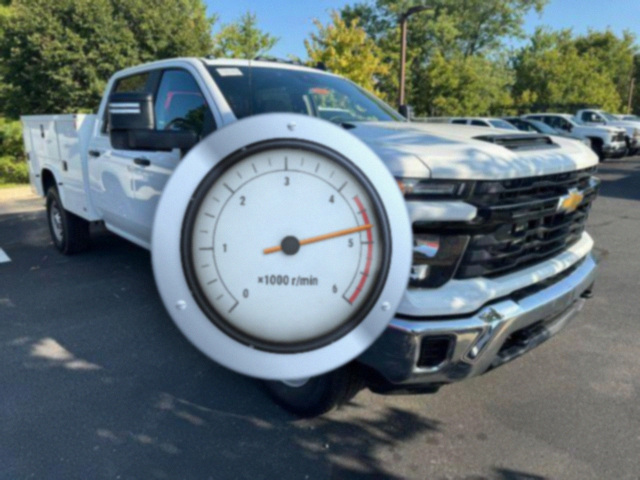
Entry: 4750; rpm
